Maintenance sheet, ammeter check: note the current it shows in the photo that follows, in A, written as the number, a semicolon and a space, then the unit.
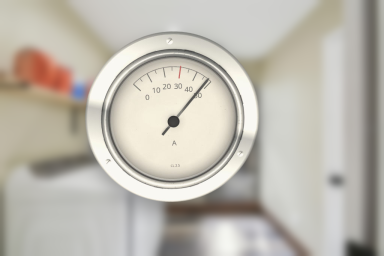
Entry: 47.5; A
